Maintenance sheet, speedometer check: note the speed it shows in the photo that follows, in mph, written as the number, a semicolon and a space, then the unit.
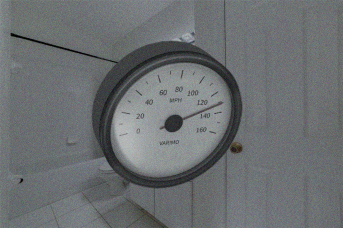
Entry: 130; mph
